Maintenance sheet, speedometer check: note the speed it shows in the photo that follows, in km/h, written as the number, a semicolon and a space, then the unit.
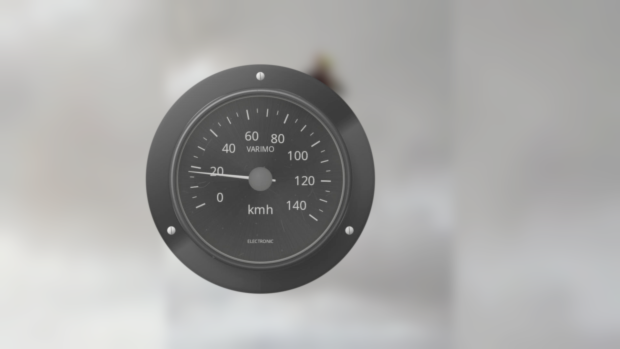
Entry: 17.5; km/h
